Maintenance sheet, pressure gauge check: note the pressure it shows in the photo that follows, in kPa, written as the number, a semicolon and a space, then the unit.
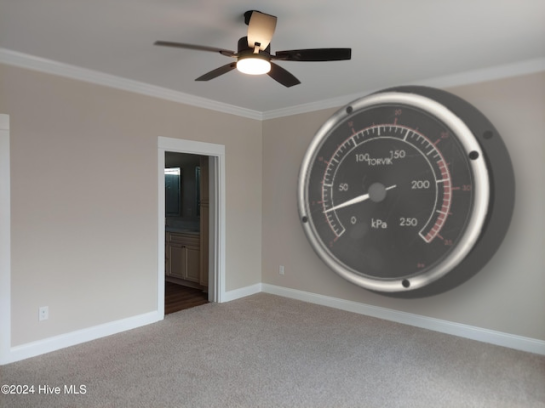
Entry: 25; kPa
